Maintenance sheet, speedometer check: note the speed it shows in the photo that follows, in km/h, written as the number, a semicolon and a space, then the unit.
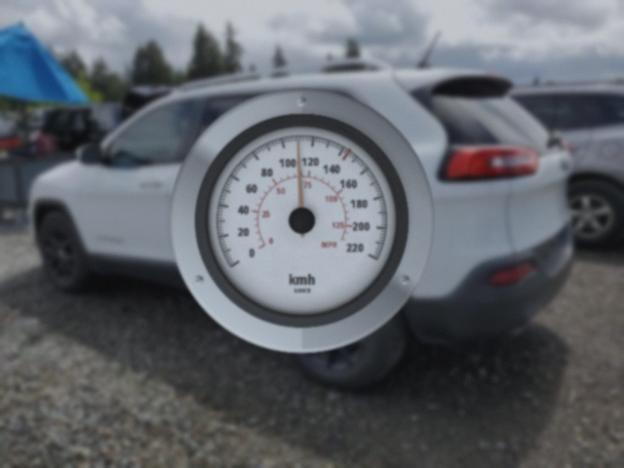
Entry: 110; km/h
